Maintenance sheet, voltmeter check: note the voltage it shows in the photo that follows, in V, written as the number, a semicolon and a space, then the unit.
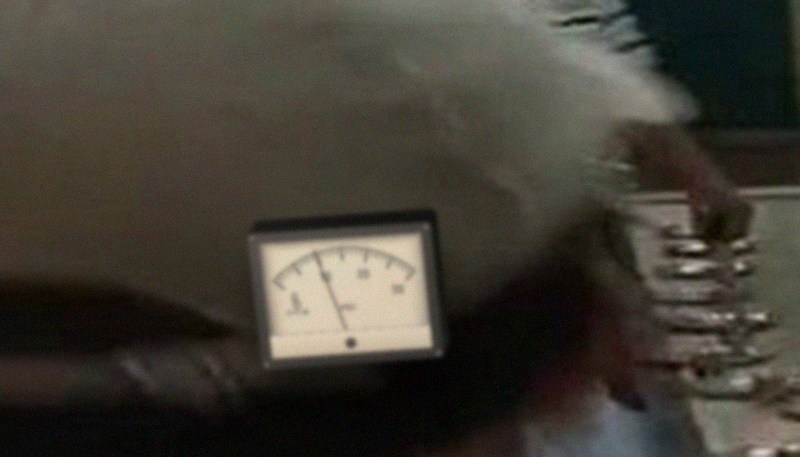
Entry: 10; V
